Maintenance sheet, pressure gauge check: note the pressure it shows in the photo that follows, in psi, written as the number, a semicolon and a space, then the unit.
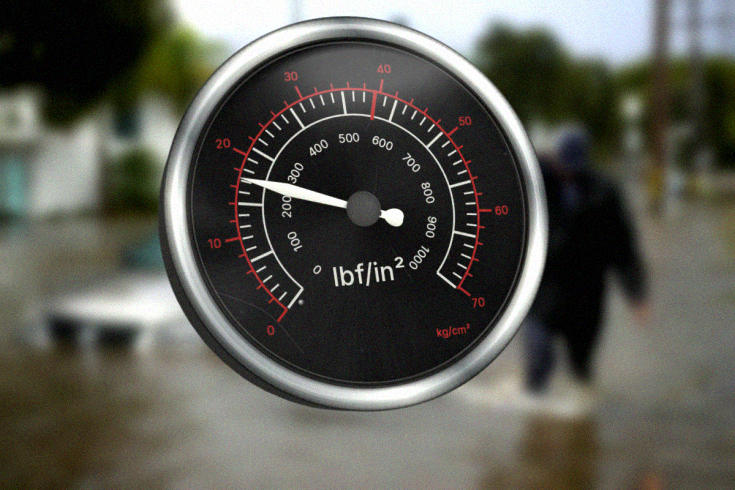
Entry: 240; psi
